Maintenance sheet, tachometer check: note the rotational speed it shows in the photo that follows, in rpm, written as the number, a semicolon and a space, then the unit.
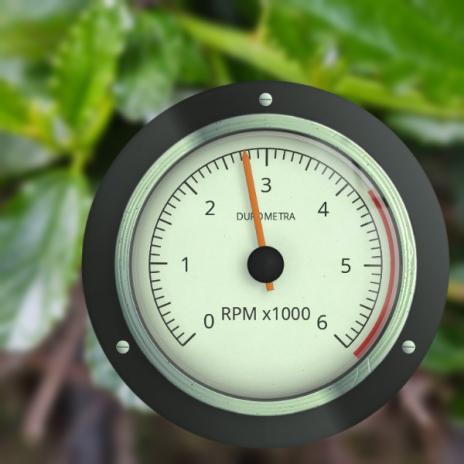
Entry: 2750; rpm
